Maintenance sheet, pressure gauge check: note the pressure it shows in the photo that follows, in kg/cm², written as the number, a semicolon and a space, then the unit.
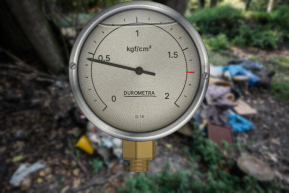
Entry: 0.45; kg/cm²
